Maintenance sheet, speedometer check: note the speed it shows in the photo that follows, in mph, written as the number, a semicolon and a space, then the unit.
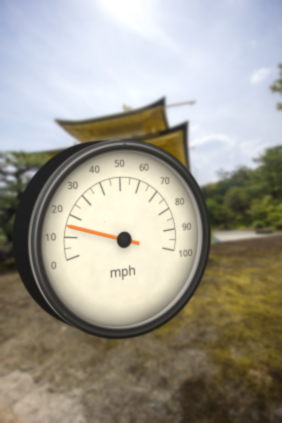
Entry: 15; mph
